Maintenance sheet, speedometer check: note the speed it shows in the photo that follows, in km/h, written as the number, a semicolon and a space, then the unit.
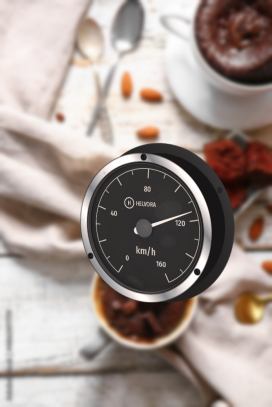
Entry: 115; km/h
